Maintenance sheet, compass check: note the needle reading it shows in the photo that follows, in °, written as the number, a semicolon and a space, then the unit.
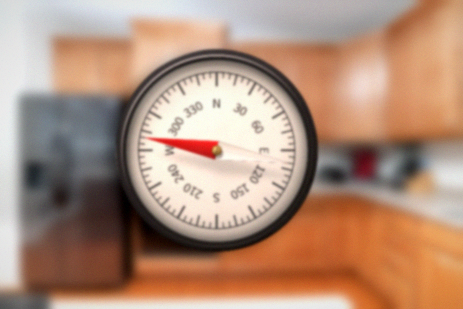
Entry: 280; °
